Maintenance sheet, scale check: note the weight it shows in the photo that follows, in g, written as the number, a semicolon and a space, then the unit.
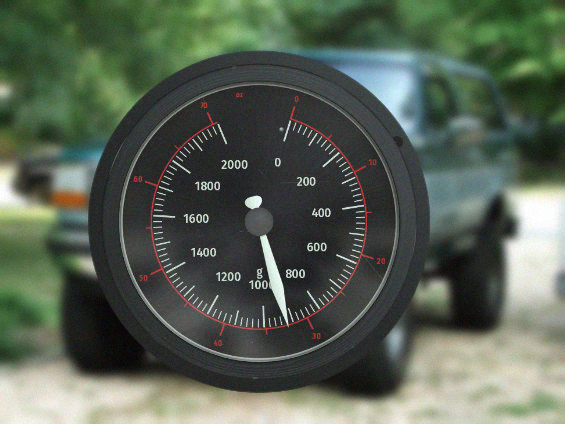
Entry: 920; g
